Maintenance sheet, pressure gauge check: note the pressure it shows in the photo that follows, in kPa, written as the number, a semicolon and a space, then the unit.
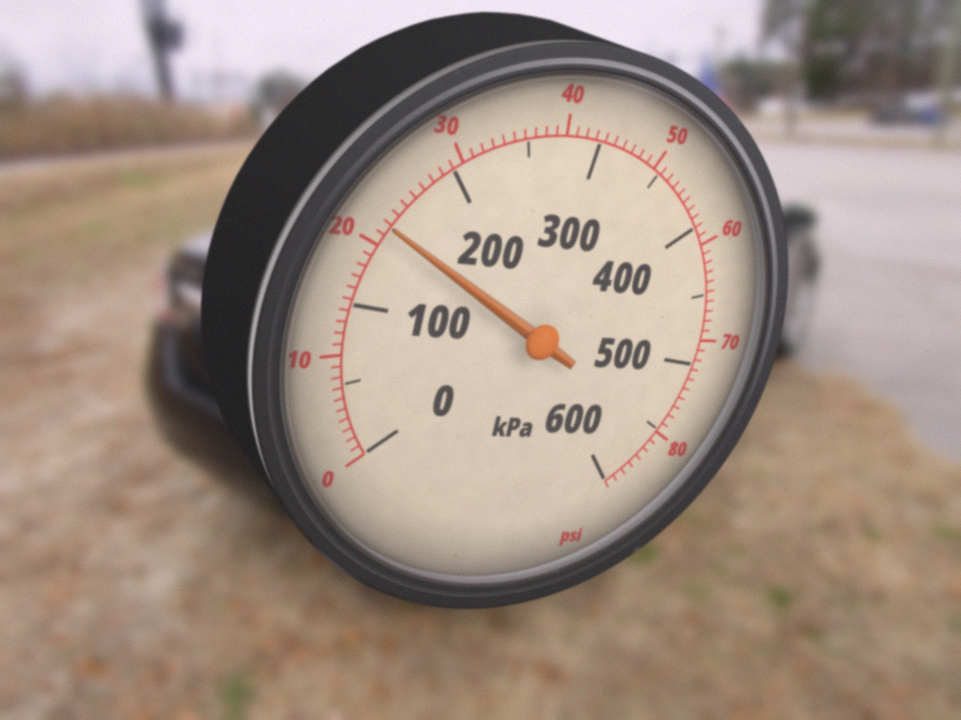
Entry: 150; kPa
